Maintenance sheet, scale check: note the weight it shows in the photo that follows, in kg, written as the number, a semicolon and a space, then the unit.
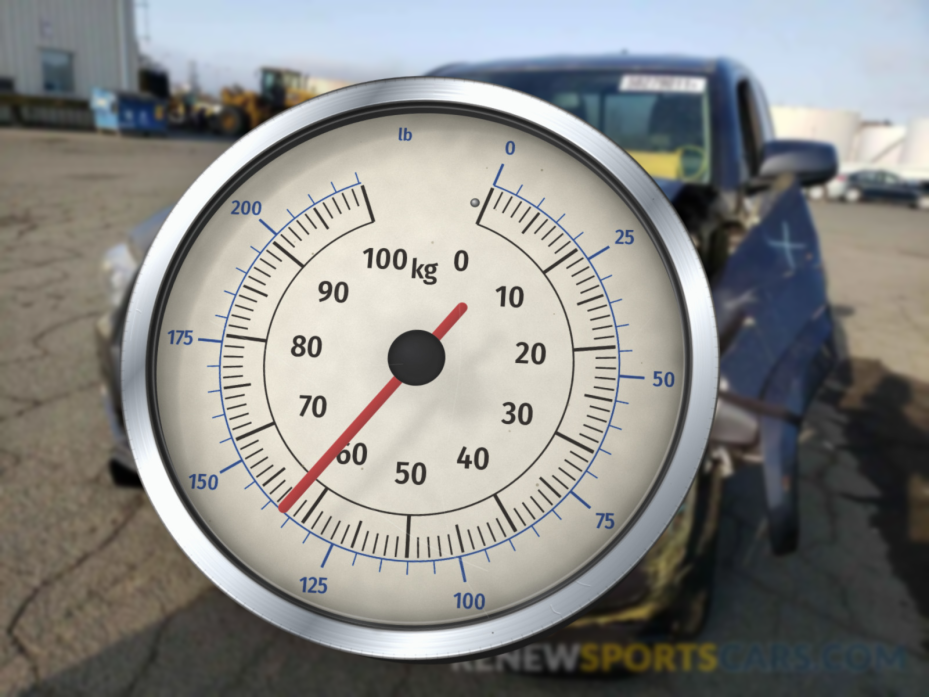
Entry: 62; kg
